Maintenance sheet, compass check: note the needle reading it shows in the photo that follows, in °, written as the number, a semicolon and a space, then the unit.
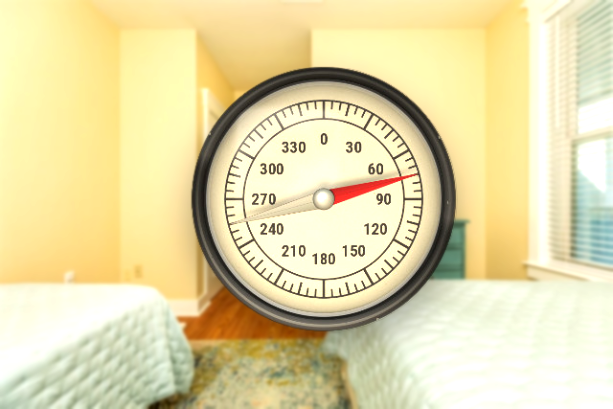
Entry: 75; °
